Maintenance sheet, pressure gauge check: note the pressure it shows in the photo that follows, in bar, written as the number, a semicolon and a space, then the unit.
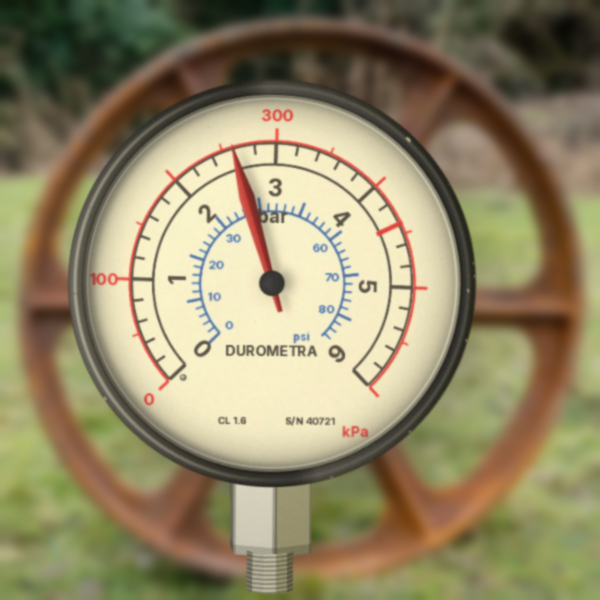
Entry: 2.6; bar
